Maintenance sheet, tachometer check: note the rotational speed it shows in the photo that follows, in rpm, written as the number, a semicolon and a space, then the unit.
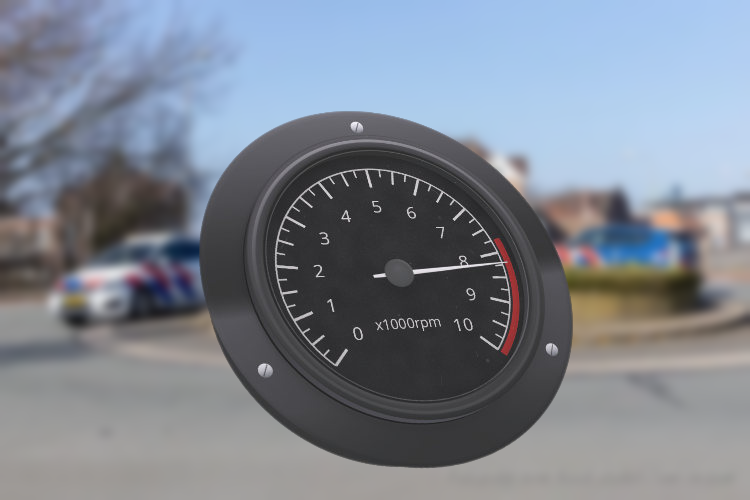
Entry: 8250; rpm
